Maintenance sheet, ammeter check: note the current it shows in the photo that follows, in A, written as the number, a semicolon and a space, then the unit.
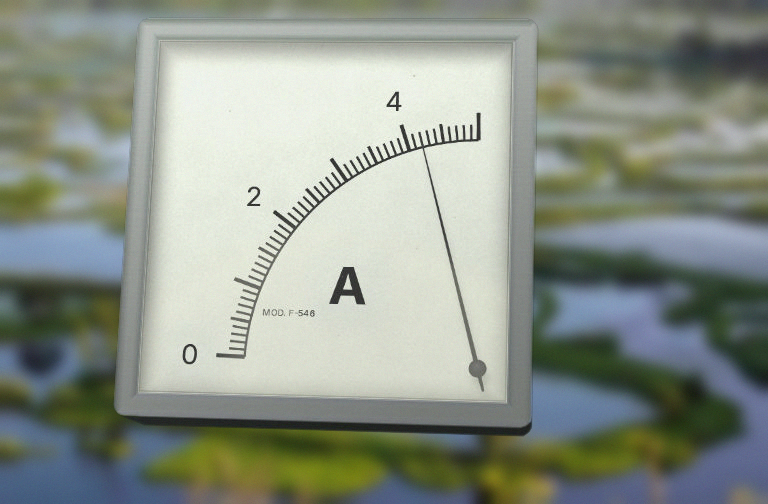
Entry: 4.2; A
